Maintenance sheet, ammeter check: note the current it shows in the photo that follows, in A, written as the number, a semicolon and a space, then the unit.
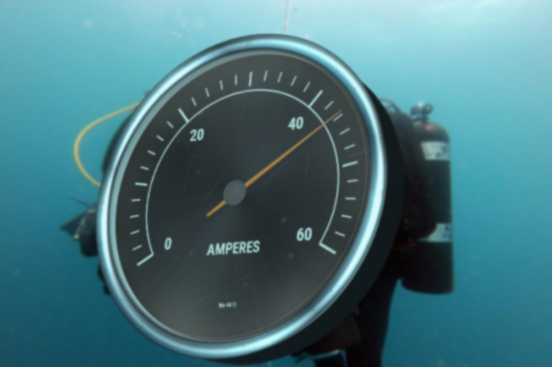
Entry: 44; A
